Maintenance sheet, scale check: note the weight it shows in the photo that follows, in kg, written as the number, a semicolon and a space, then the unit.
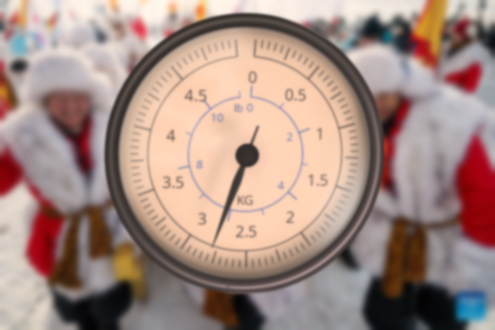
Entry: 2.8; kg
